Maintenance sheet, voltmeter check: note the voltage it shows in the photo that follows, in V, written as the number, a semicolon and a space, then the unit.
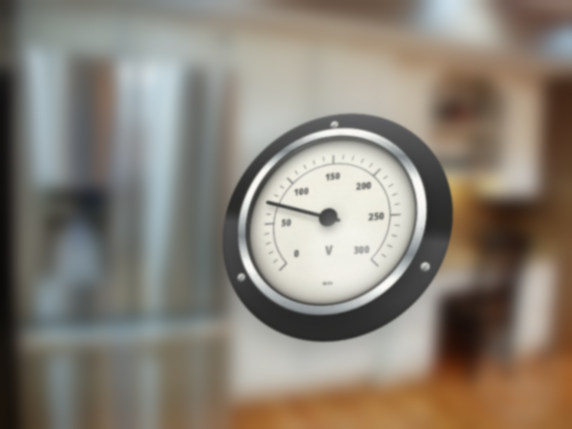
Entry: 70; V
